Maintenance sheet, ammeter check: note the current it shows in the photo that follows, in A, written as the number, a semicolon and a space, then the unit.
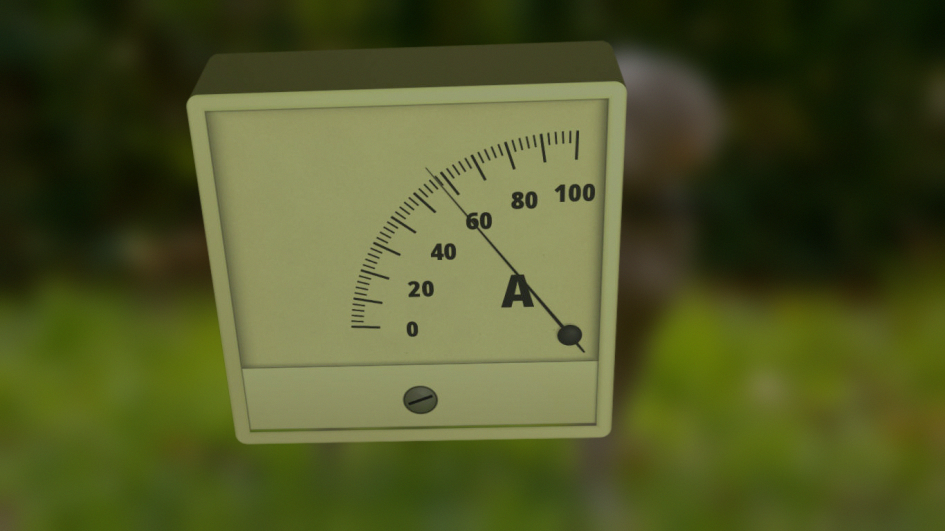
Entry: 58; A
